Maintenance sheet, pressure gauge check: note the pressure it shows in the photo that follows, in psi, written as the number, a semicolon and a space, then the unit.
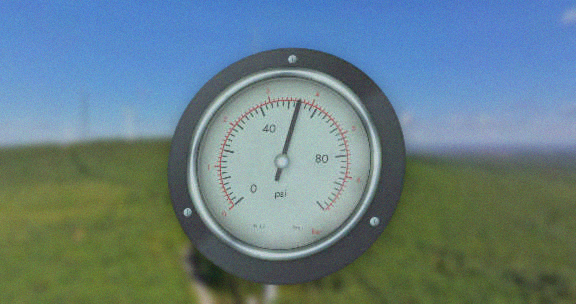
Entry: 54; psi
